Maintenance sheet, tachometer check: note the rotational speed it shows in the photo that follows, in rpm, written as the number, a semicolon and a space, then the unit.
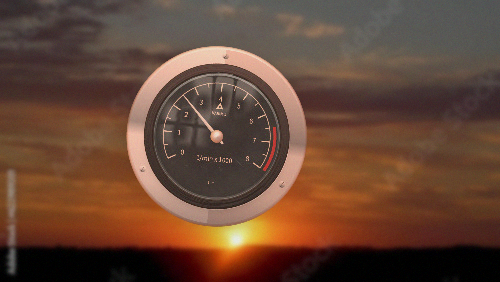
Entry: 2500; rpm
